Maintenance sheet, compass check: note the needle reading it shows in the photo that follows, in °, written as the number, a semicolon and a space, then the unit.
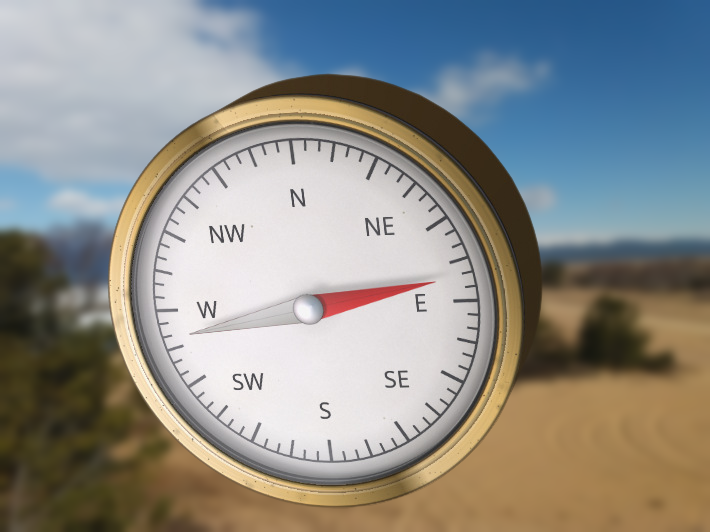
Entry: 80; °
